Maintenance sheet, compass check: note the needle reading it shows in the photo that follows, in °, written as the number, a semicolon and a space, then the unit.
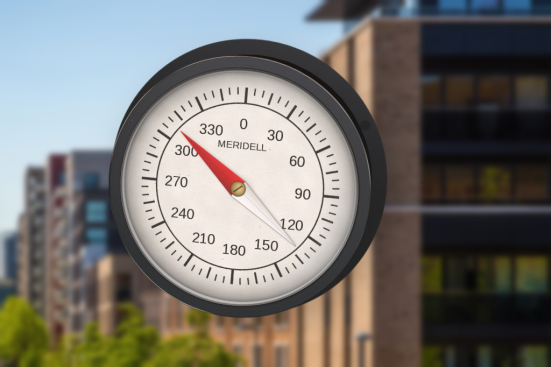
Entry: 310; °
